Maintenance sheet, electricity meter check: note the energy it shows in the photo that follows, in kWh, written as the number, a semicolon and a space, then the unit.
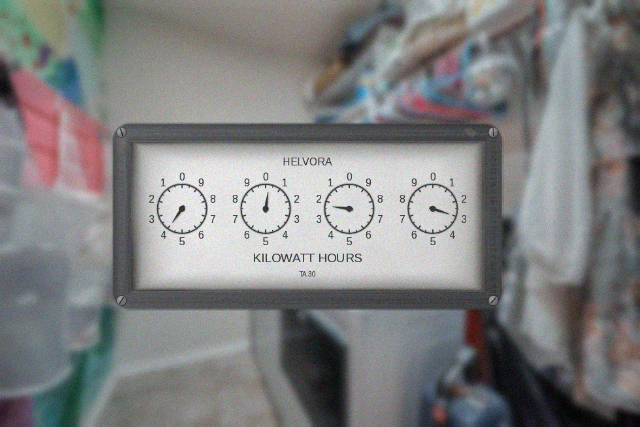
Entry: 4023; kWh
